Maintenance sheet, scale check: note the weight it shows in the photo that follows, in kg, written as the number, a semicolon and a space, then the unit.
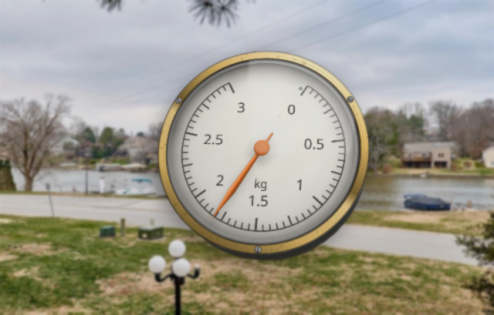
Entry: 1.8; kg
